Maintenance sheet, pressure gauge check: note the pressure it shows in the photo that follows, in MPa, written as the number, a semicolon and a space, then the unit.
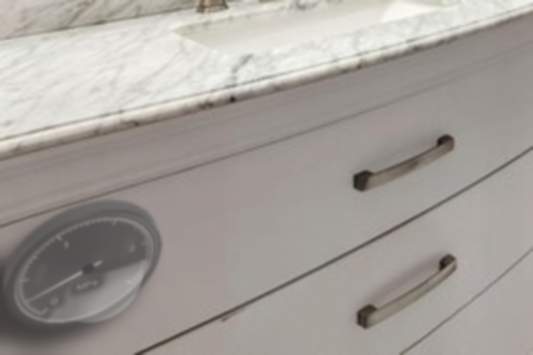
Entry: 0.25; MPa
